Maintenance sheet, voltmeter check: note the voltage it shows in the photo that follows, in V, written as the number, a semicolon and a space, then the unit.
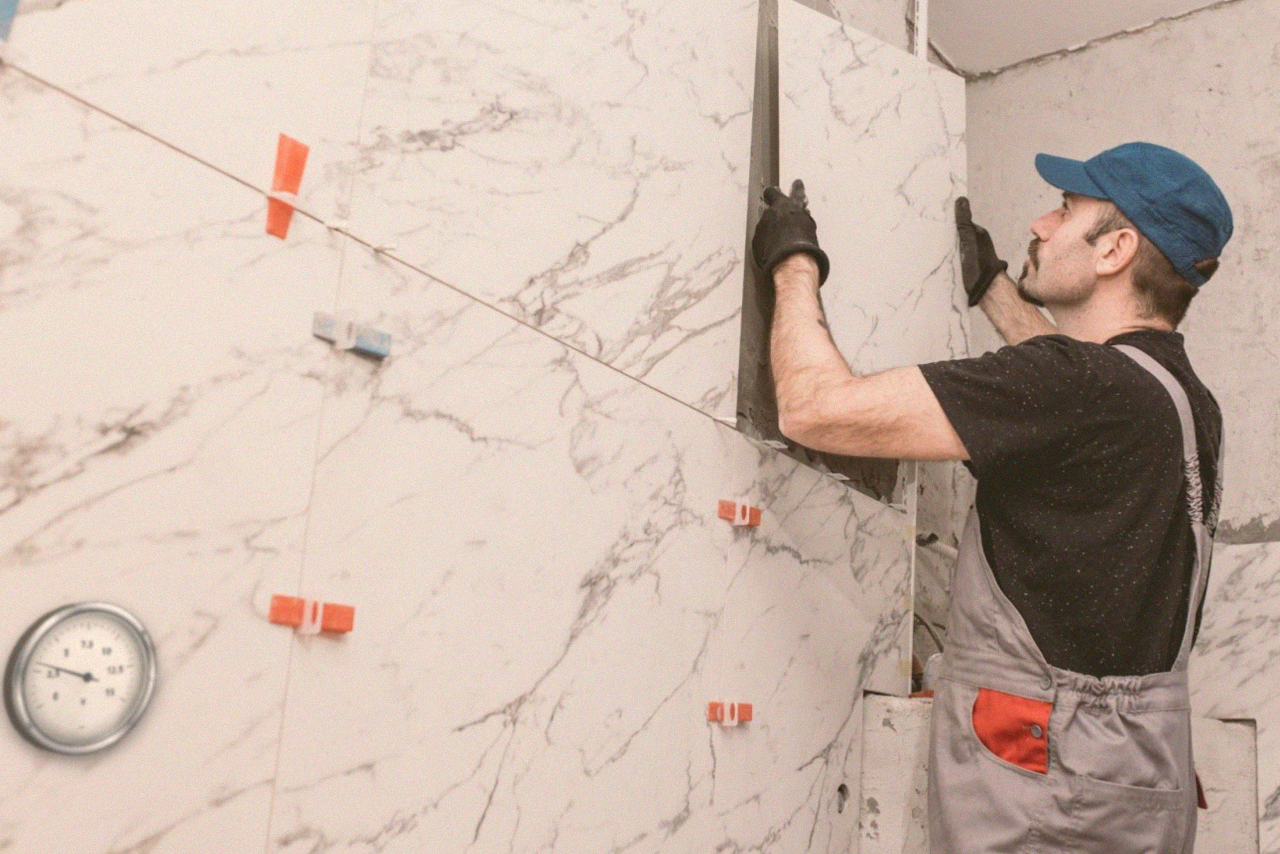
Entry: 3; V
